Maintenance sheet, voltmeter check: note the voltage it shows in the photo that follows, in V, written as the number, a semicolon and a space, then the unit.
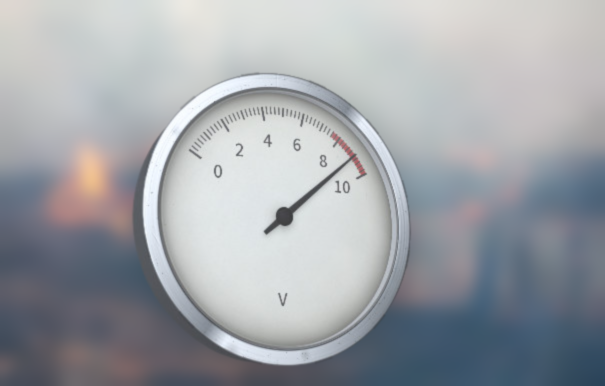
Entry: 9; V
